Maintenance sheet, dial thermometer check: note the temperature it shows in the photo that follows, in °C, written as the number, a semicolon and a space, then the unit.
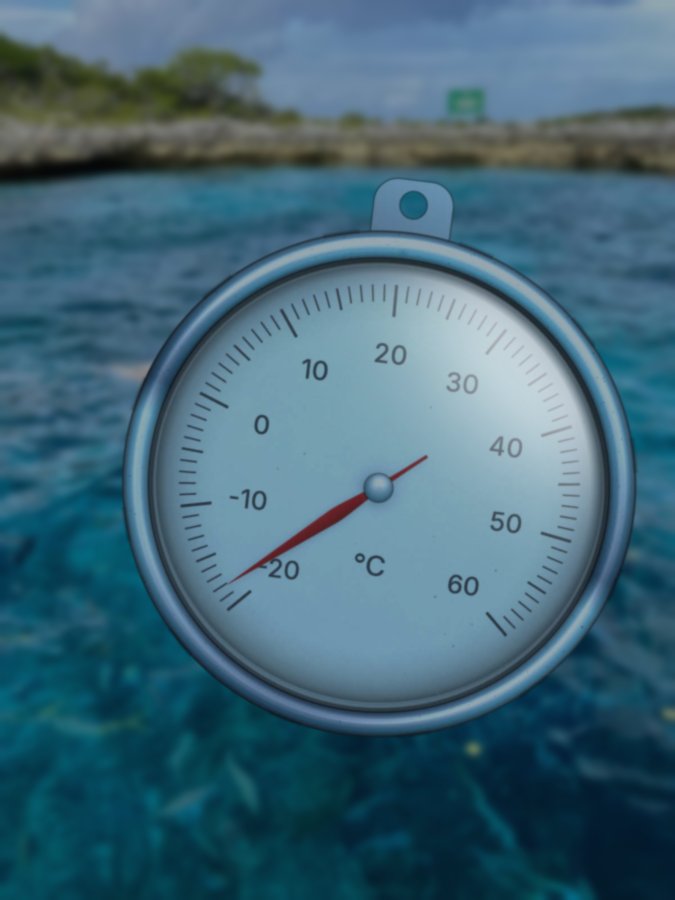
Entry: -18; °C
